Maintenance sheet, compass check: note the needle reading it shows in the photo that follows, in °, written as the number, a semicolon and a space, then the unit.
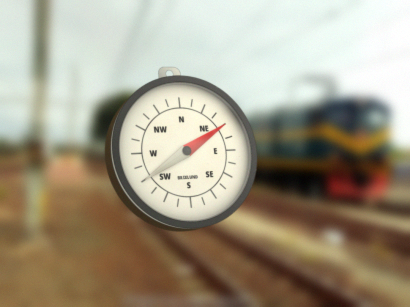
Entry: 60; °
